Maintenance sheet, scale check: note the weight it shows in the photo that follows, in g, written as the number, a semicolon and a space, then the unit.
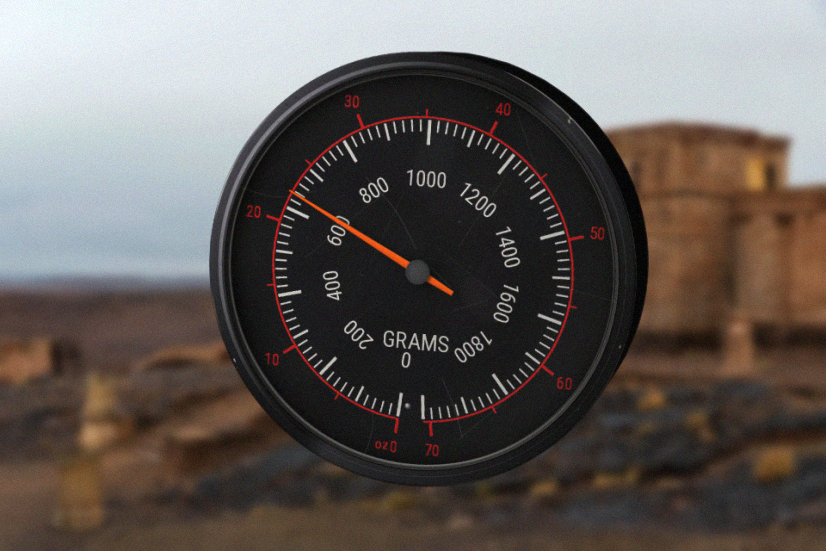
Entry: 640; g
